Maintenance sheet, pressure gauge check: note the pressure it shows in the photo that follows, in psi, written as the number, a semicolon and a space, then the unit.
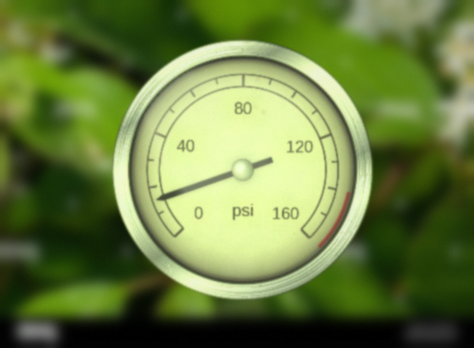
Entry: 15; psi
